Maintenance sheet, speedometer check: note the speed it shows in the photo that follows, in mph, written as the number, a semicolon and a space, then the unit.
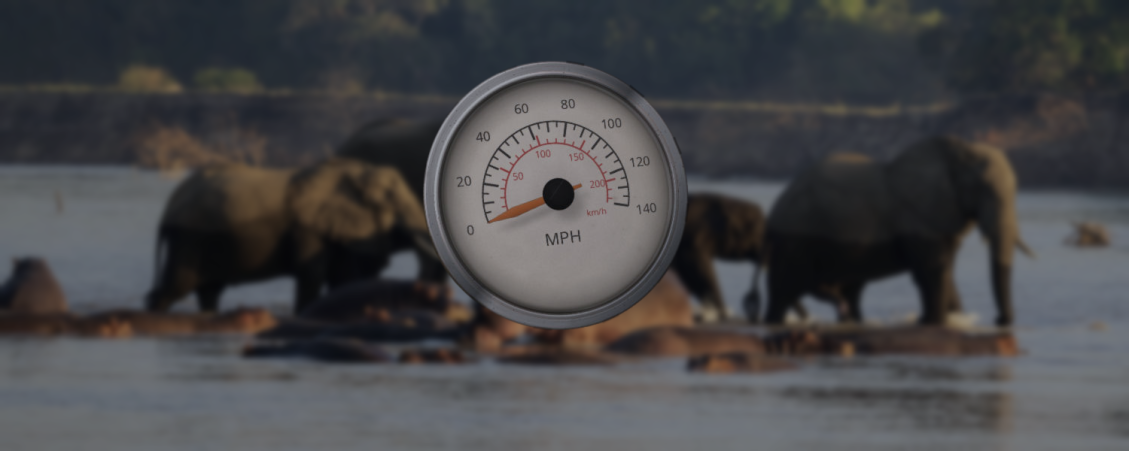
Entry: 0; mph
